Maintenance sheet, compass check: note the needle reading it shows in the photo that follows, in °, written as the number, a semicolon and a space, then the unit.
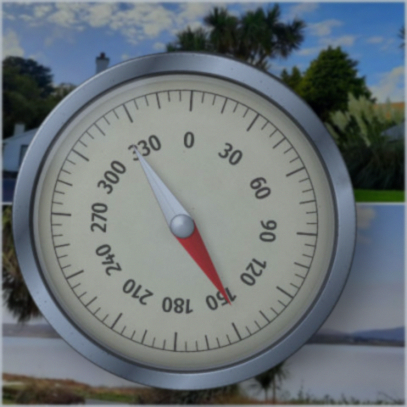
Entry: 145; °
